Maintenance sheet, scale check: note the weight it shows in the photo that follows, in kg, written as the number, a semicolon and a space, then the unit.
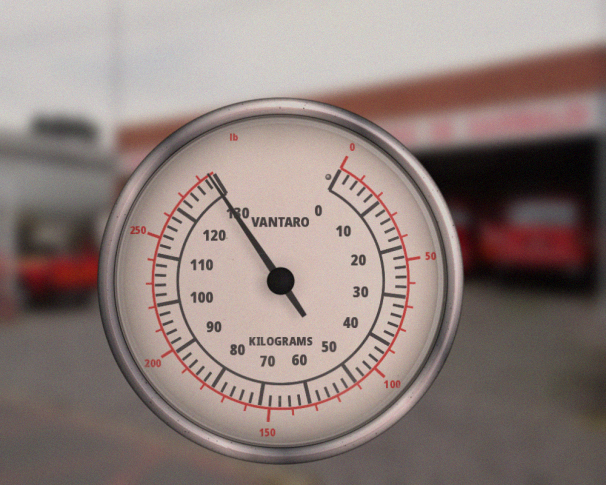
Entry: 129; kg
